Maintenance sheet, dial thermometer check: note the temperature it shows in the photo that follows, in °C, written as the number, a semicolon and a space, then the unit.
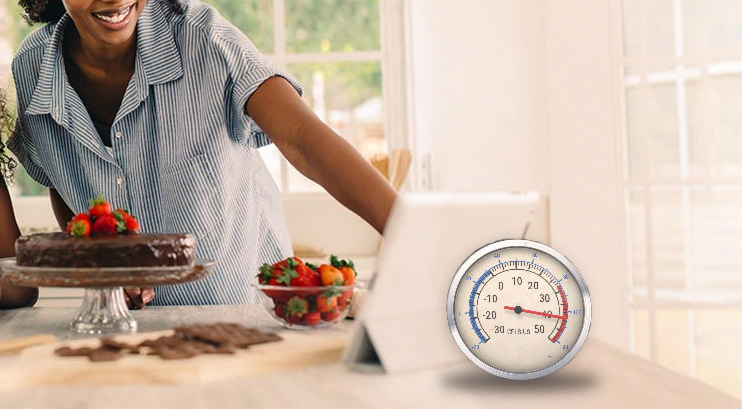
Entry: 40; °C
